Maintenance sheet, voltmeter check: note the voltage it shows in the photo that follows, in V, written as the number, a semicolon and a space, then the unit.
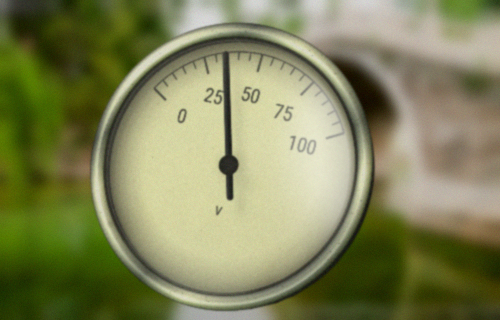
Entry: 35; V
